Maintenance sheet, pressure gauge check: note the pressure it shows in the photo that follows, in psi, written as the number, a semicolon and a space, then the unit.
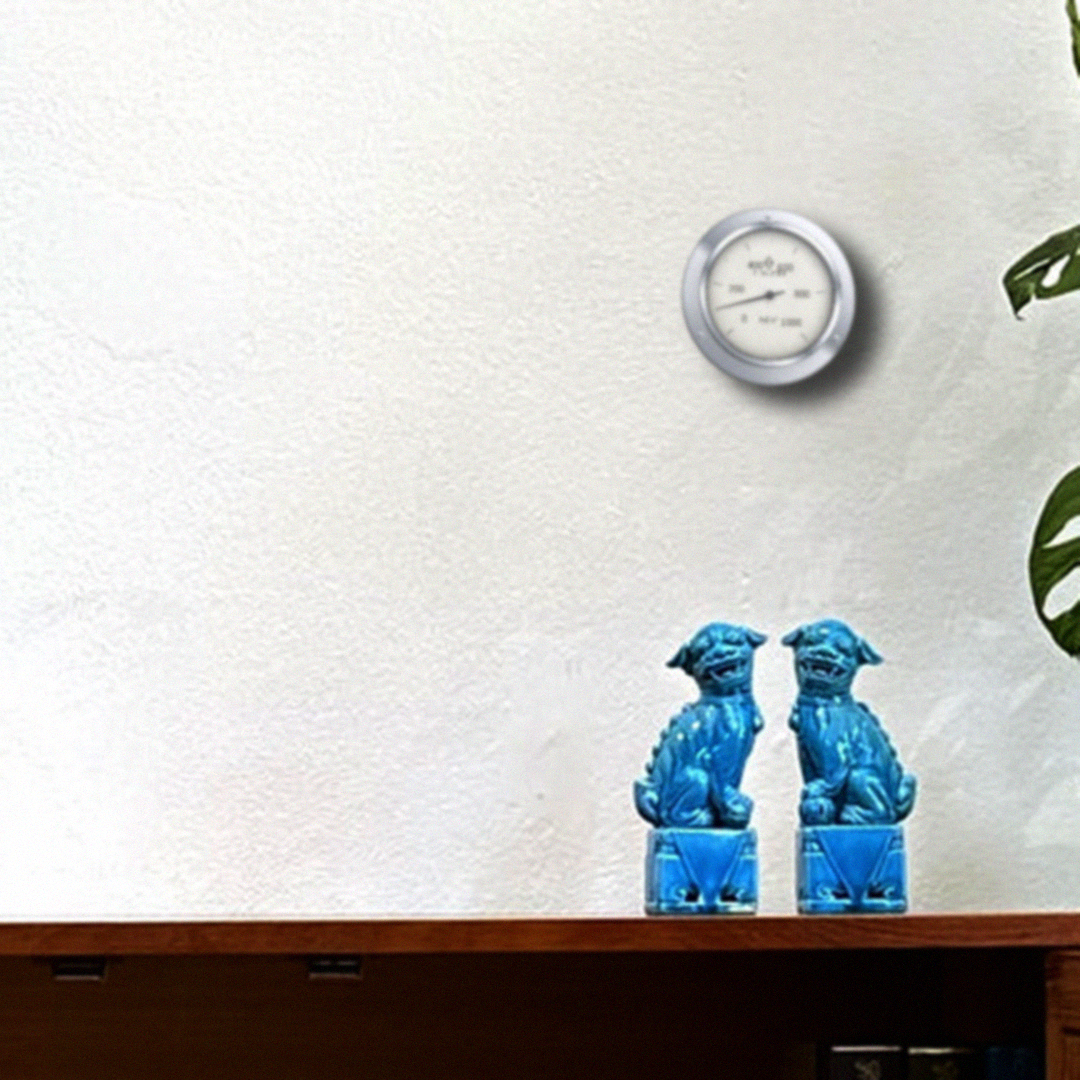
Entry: 100; psi
